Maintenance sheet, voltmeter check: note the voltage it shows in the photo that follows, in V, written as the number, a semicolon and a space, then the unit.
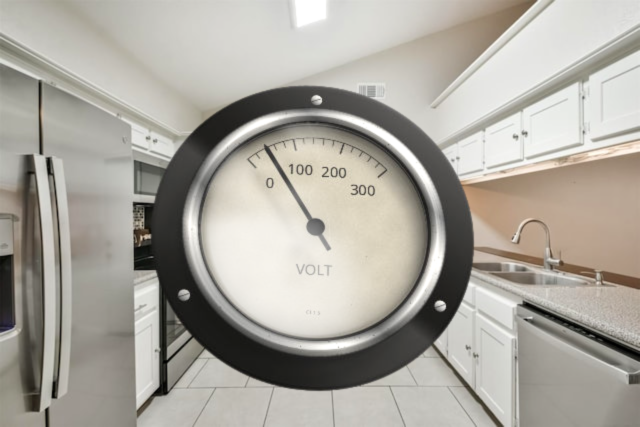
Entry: 40; V
